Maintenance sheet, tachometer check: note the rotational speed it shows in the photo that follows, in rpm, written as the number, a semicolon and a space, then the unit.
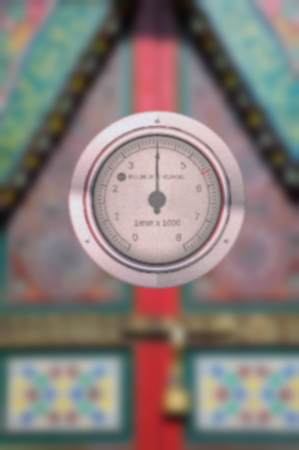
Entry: 4000; rpm
